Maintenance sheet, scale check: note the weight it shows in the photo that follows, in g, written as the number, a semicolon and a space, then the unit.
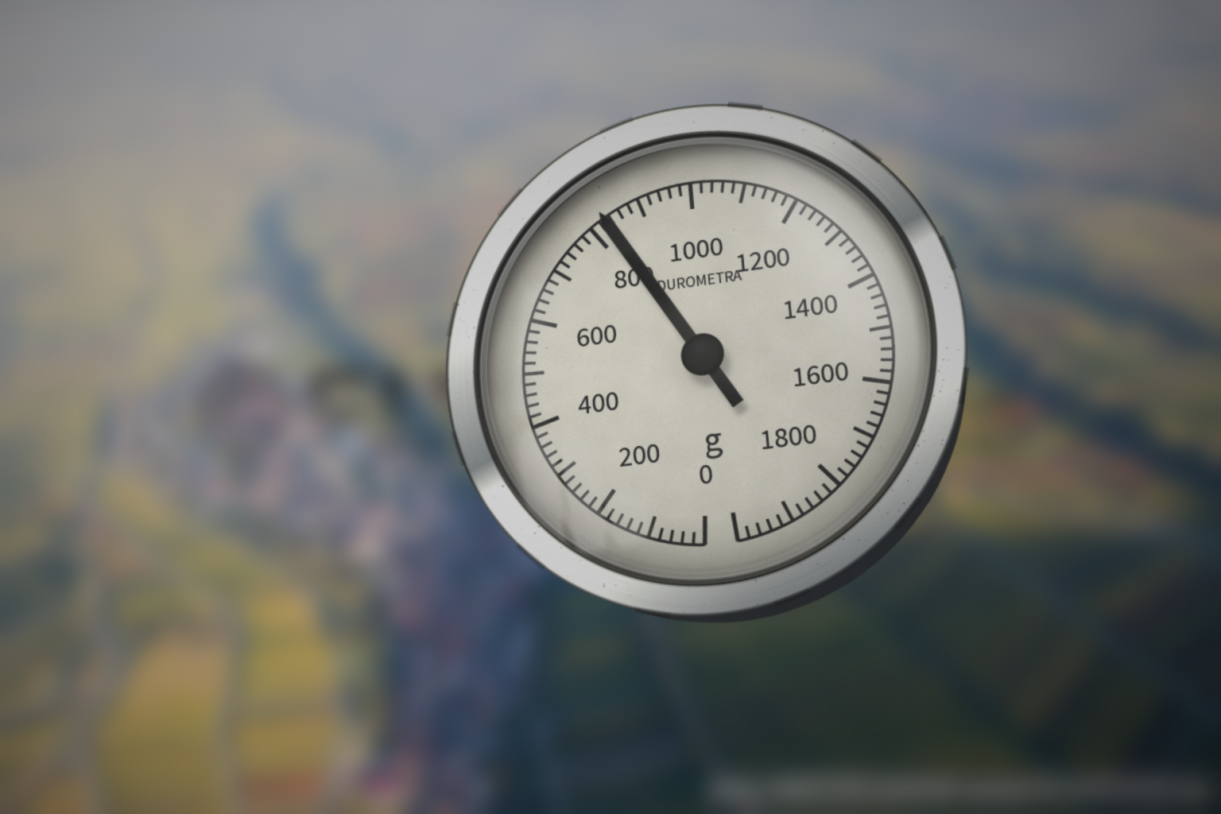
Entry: 830; g
